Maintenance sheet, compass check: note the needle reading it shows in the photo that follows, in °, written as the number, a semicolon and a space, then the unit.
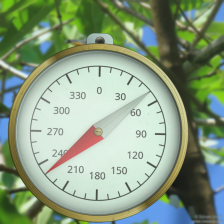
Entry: 230; °
